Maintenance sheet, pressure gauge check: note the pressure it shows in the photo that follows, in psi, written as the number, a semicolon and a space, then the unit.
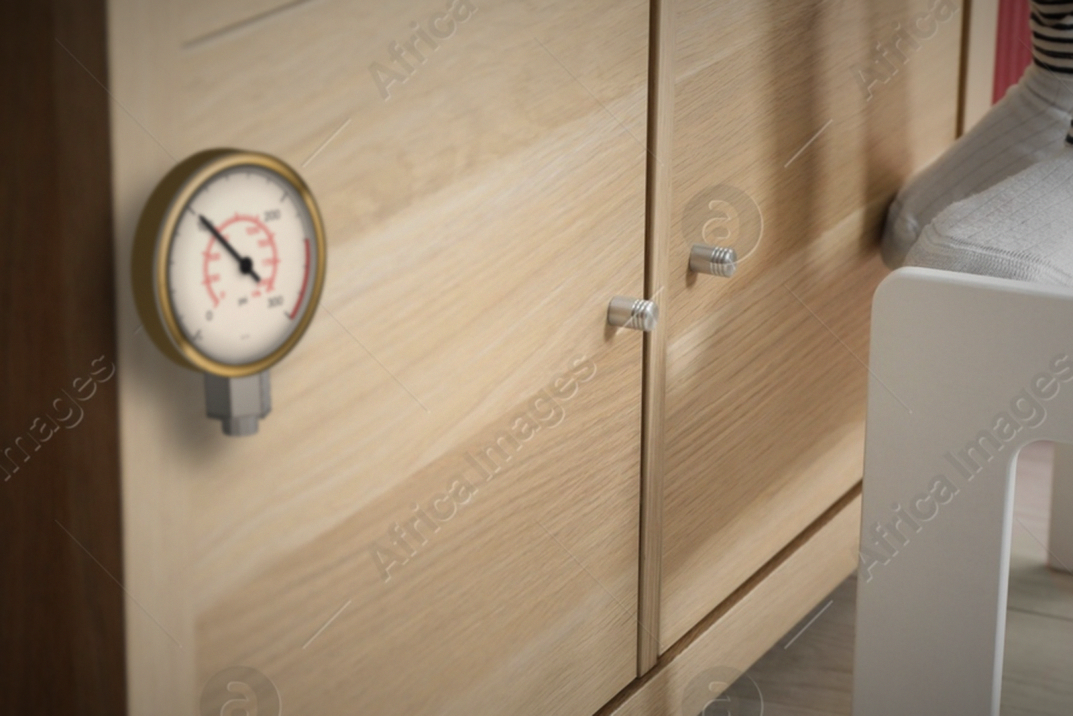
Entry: 100; psi
